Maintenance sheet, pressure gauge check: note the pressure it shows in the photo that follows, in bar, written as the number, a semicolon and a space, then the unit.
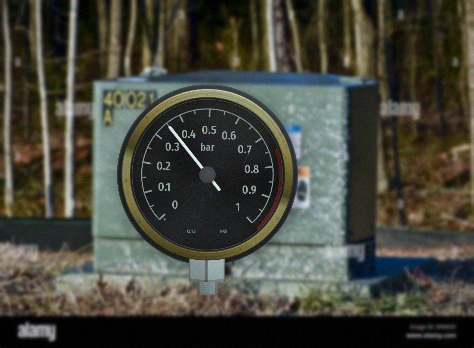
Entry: 0.35; bar
